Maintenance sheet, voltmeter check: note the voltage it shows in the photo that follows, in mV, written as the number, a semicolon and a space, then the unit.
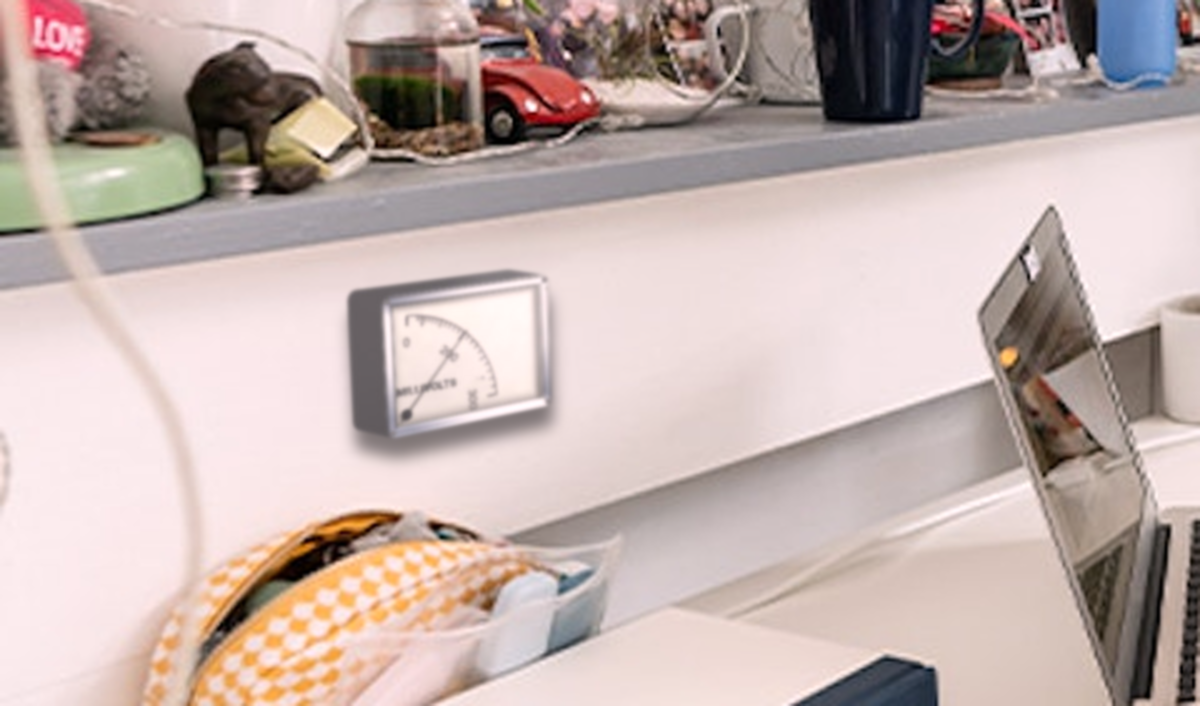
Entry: 200; mV
